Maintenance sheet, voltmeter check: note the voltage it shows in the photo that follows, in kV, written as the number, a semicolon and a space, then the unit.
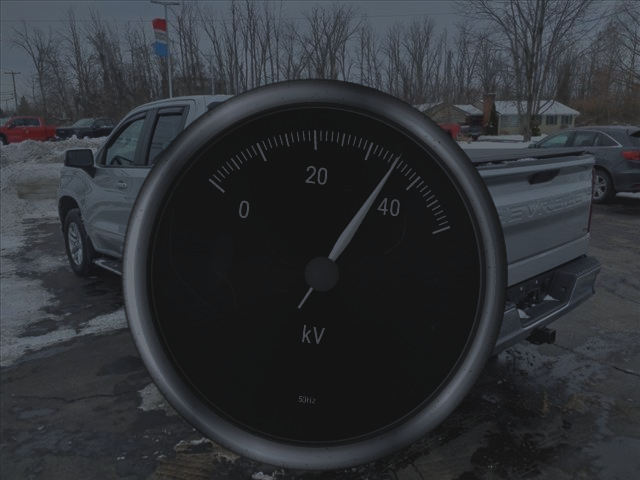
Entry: 35; kV
